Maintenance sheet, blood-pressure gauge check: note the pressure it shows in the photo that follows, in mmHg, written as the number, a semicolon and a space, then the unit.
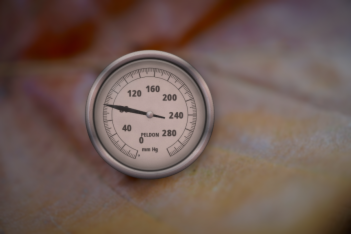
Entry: 80; mmHg
